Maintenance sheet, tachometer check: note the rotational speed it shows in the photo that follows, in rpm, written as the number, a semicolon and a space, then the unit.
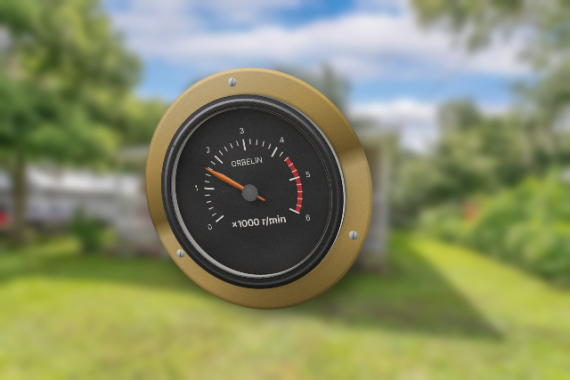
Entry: 1600; rpm
